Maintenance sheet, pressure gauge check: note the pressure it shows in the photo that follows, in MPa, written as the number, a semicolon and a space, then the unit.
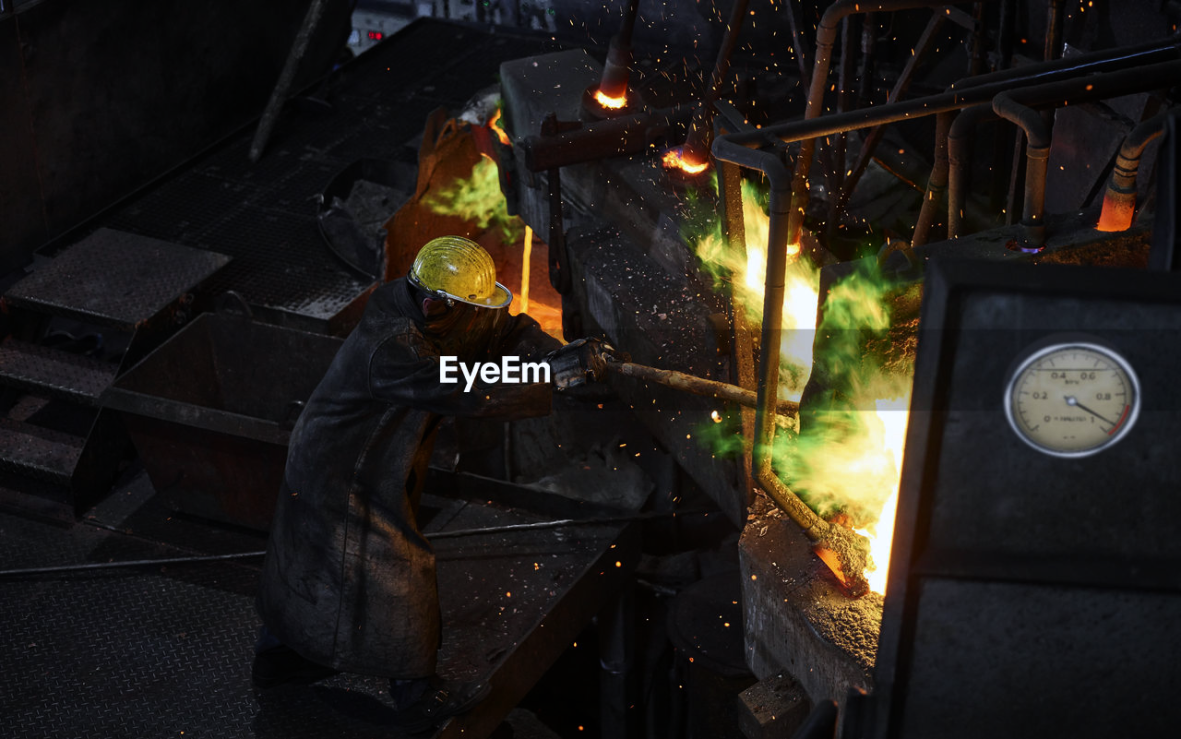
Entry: 0.95; MPa
